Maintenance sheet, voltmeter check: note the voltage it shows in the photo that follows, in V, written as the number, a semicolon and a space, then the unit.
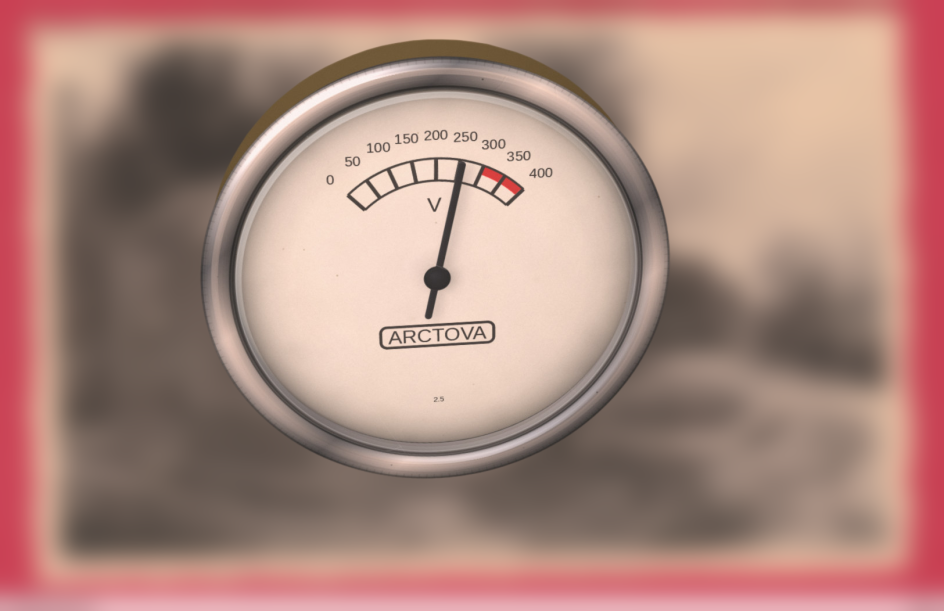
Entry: 250; V
